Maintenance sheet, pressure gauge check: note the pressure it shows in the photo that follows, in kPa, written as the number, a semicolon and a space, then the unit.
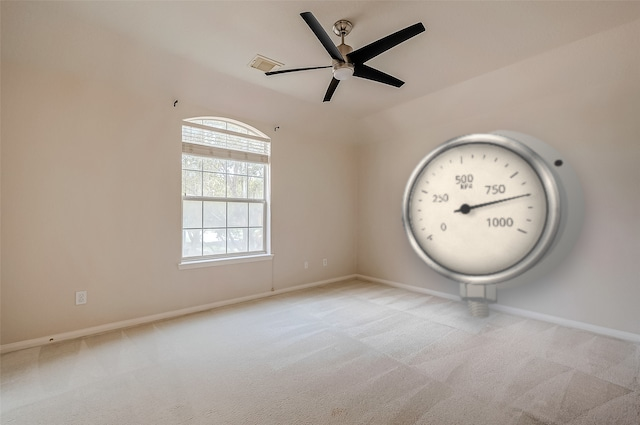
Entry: 850; kPa
